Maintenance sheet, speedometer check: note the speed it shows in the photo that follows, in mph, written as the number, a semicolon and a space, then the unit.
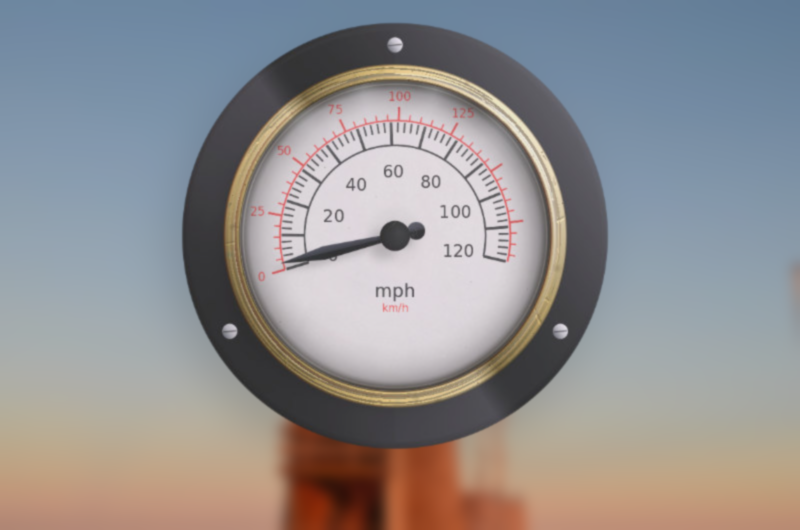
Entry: 2; mph
